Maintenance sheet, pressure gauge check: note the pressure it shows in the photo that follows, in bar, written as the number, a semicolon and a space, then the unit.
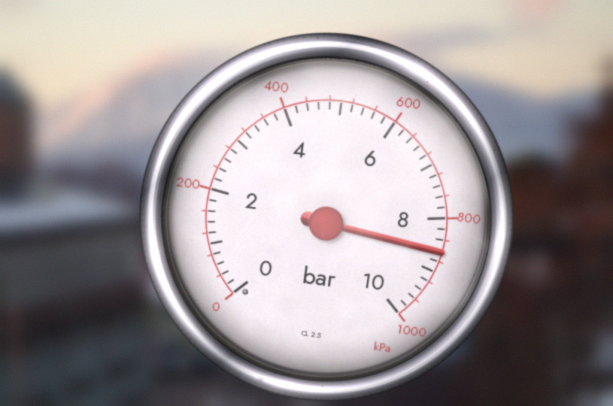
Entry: 8.6; bar
